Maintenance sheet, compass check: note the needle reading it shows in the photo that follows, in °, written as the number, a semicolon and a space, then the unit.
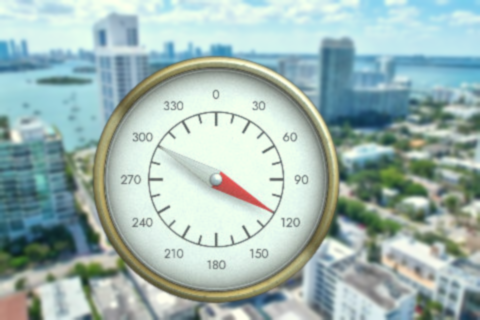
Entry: 120; °
